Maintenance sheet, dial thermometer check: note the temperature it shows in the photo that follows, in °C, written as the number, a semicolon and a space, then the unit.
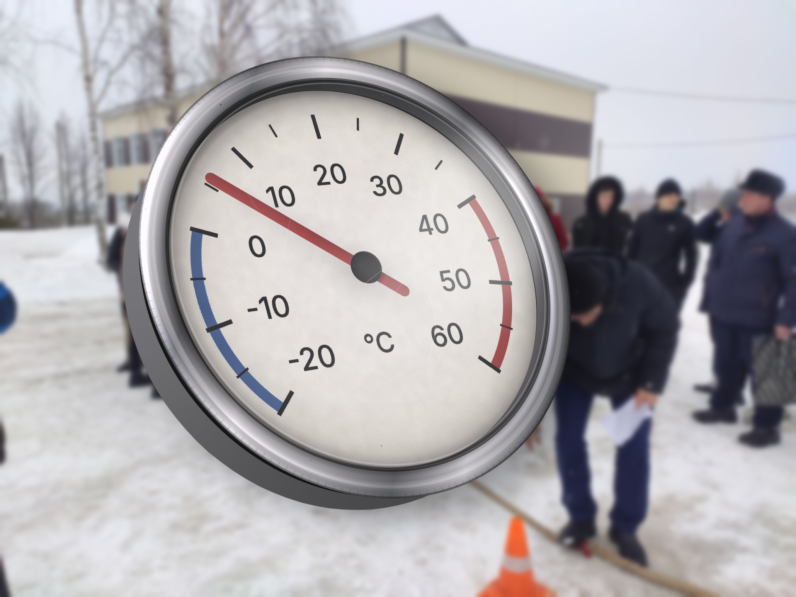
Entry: 5; °C
